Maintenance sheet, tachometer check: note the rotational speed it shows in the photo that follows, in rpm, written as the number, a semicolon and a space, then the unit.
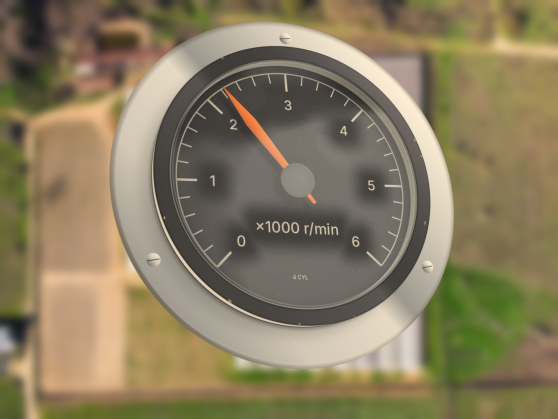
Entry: 2200; rpm
